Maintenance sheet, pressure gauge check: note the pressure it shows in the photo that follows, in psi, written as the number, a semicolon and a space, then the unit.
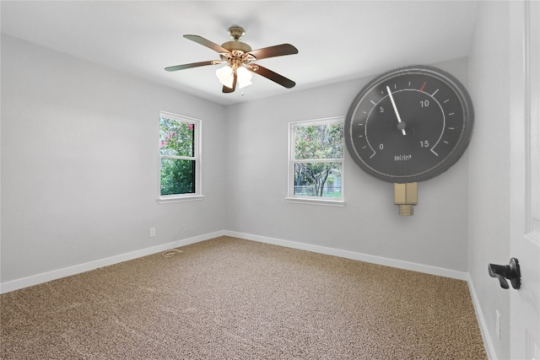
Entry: 6.5; psi
